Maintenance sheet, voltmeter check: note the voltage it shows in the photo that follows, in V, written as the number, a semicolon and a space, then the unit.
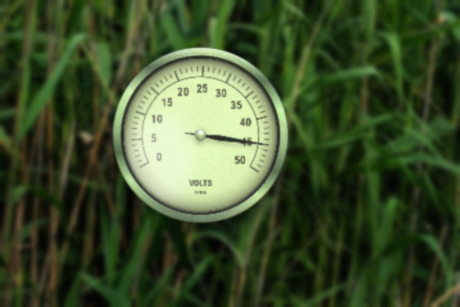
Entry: 45; V
